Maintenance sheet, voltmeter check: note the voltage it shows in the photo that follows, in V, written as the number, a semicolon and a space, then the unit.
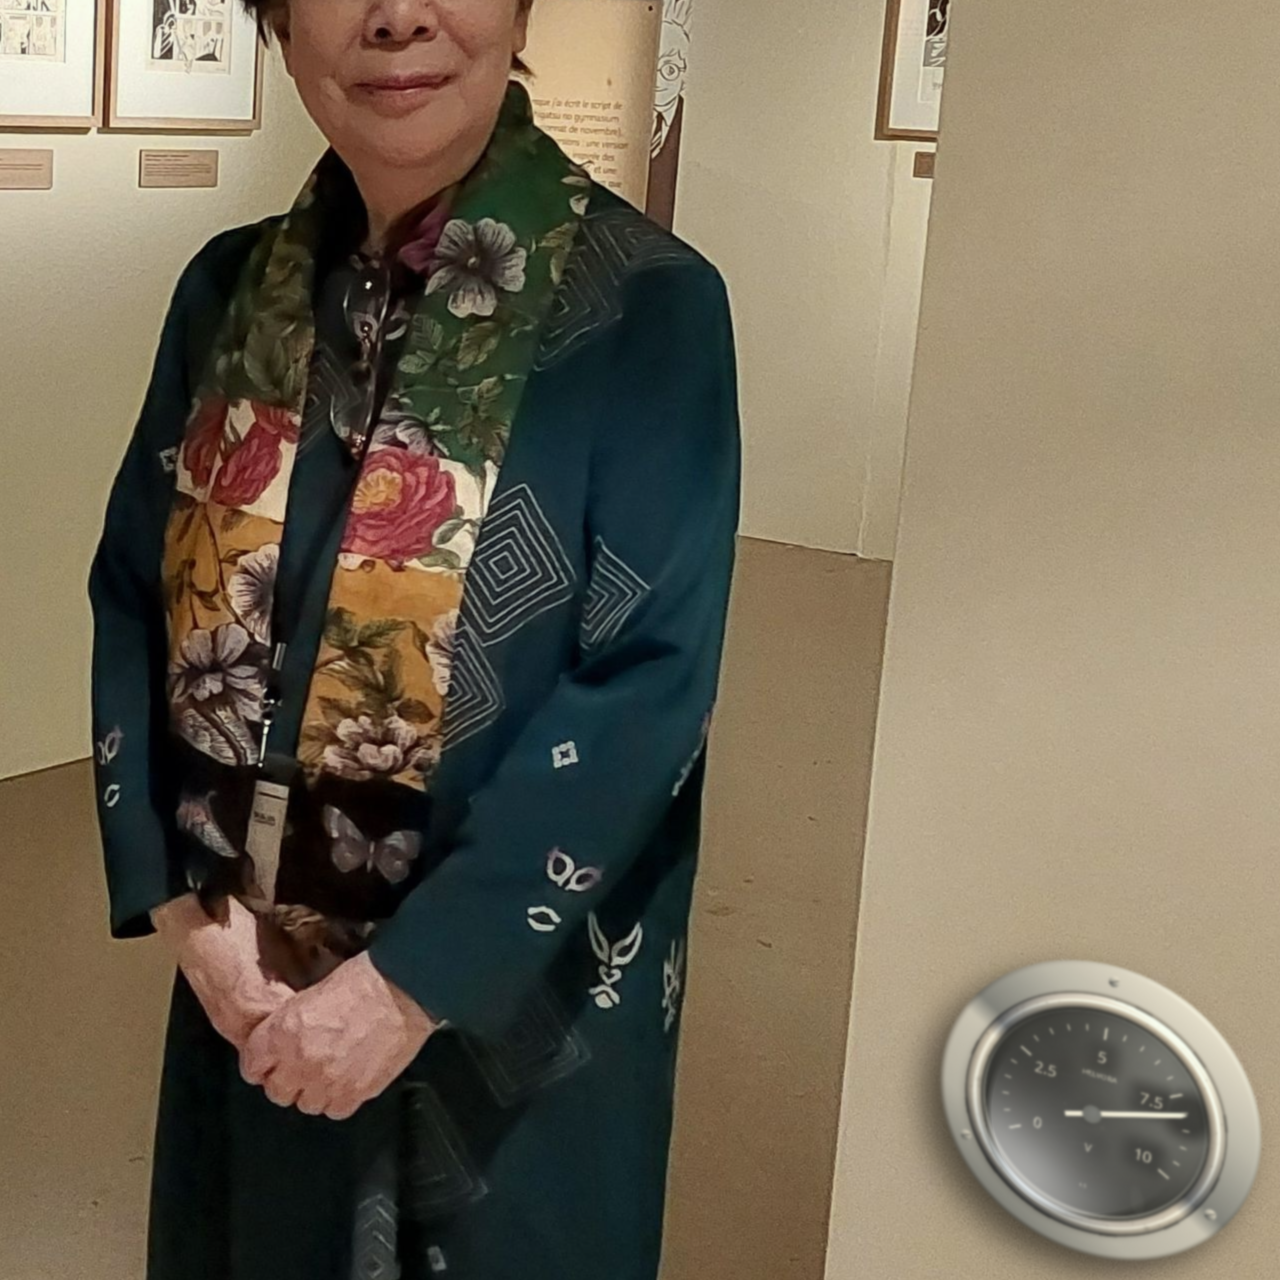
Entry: 8; V
